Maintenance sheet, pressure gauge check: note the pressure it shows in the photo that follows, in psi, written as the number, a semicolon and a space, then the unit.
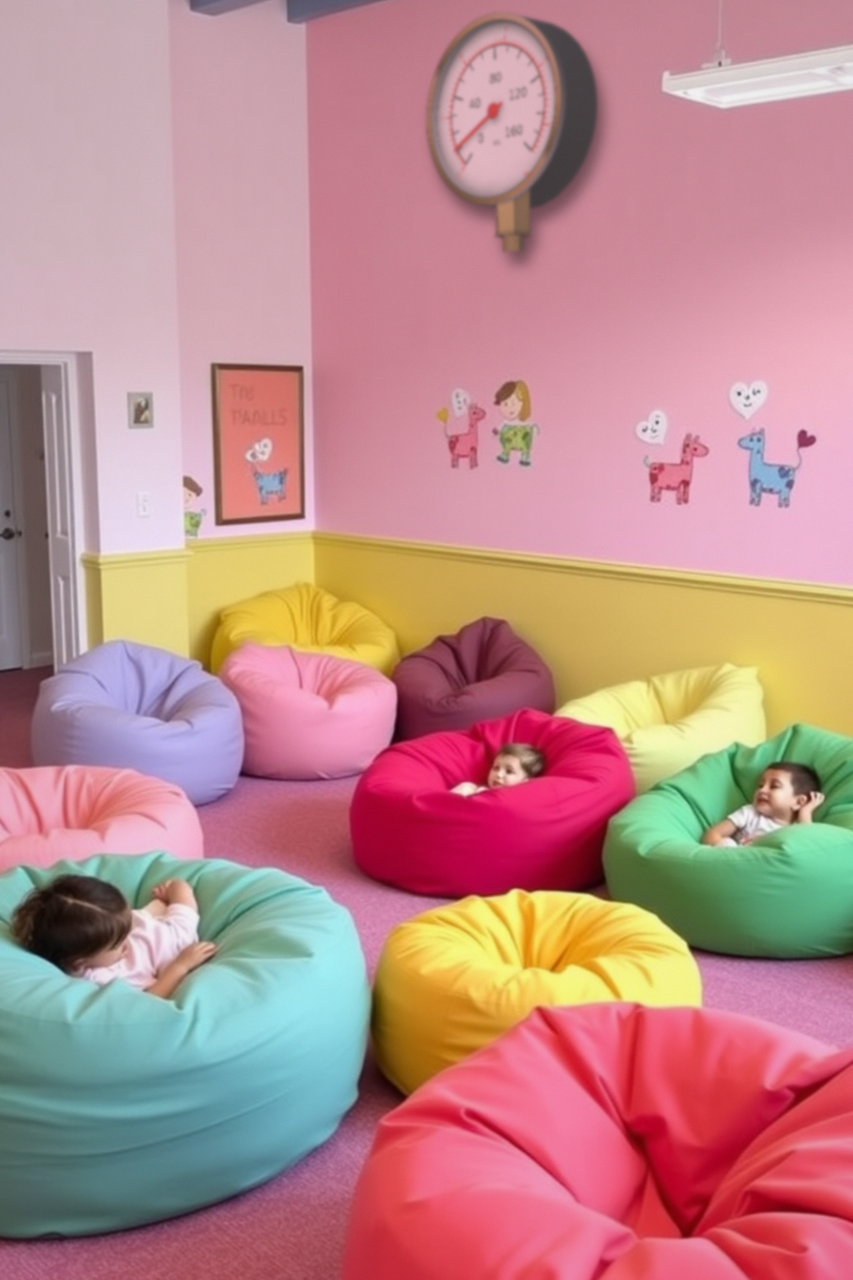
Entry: 10; psi
